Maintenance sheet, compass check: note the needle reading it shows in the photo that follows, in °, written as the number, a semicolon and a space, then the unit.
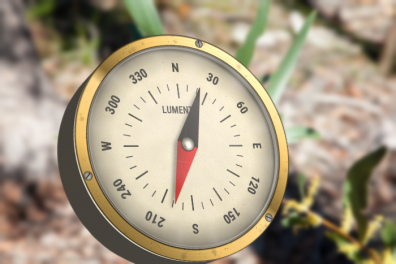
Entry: 200; °
